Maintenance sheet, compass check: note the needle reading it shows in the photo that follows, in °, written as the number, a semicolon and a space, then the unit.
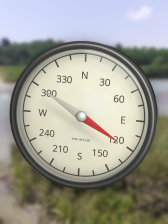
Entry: 120; °
